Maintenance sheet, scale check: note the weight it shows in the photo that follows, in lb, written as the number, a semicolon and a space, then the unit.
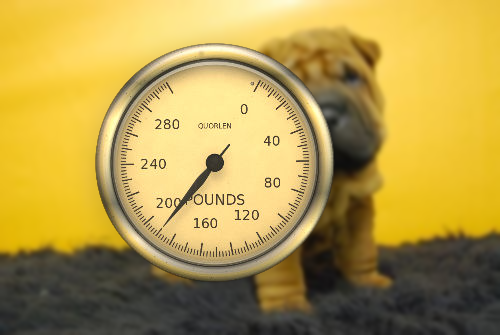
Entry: 190; lb
